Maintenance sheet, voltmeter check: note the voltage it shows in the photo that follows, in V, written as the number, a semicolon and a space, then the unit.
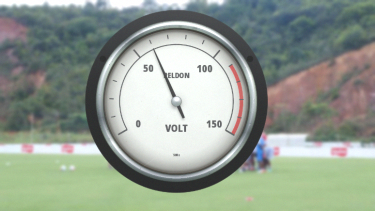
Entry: 60; V
